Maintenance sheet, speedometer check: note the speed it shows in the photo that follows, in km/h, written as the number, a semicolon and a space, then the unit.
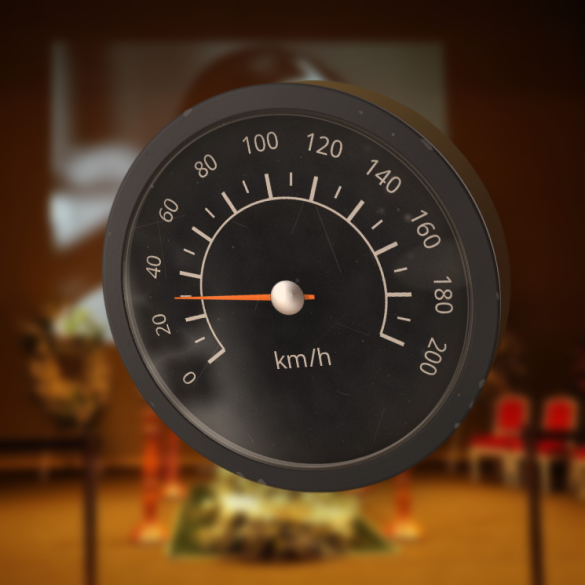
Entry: 30; km/h
